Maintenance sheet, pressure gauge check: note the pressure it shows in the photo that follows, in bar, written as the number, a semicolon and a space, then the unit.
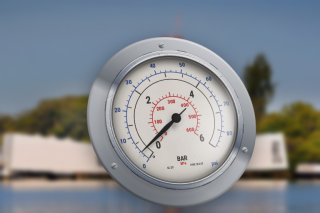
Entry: 0.25; bar
